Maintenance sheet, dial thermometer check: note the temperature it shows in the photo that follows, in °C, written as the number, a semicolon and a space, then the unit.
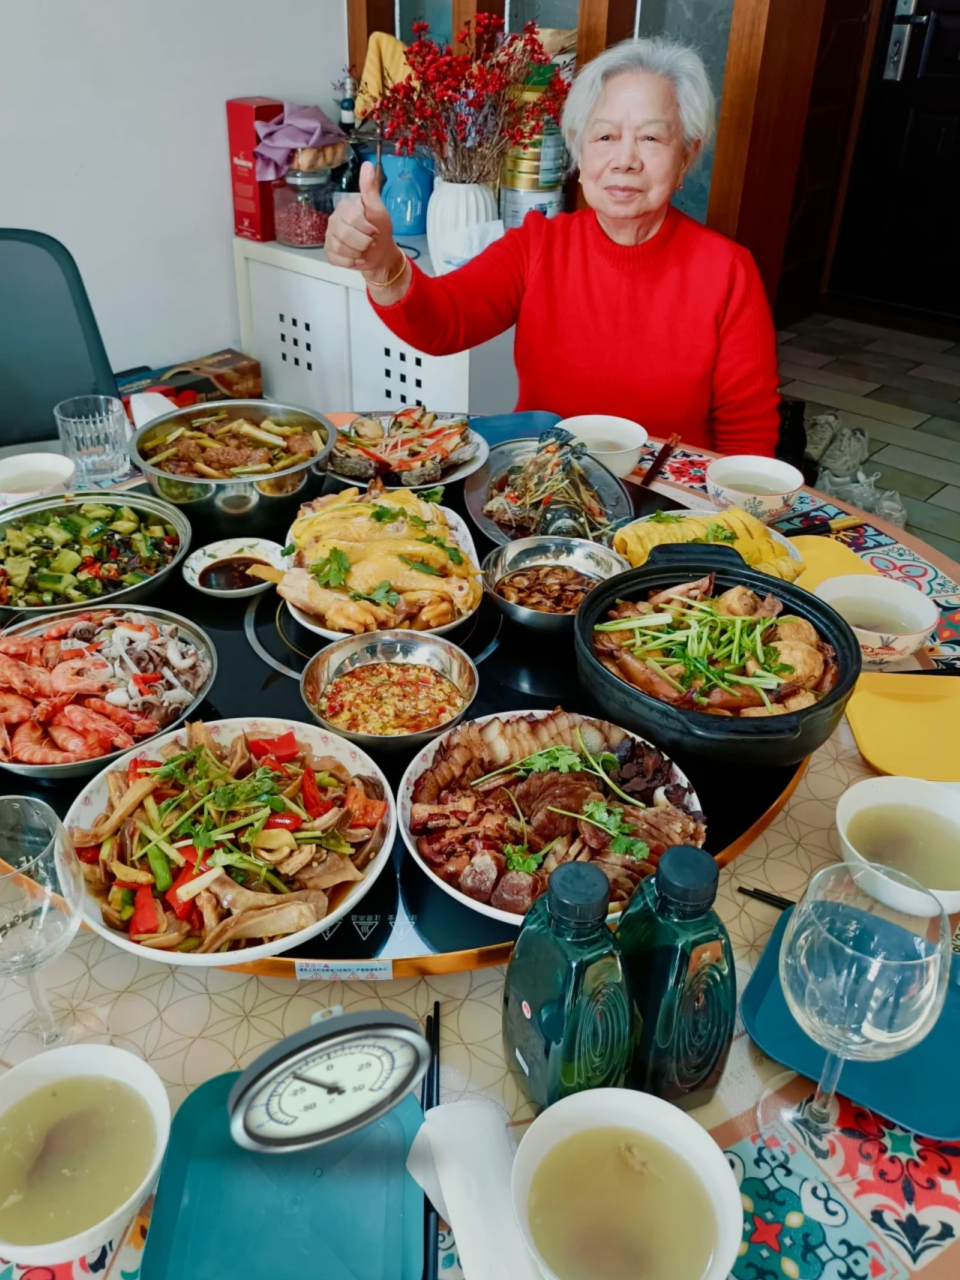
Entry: -12.5; °C
